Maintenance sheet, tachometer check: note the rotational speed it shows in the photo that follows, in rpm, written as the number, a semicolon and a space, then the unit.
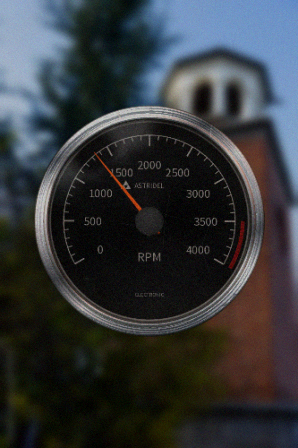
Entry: 1350; rpm
